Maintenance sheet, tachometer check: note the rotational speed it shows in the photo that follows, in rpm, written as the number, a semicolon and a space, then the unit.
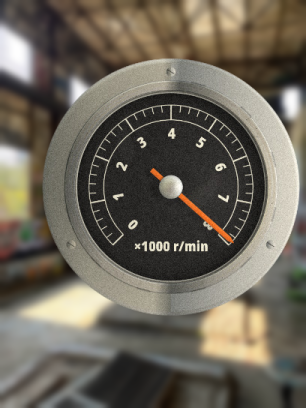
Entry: 7900; rpm
